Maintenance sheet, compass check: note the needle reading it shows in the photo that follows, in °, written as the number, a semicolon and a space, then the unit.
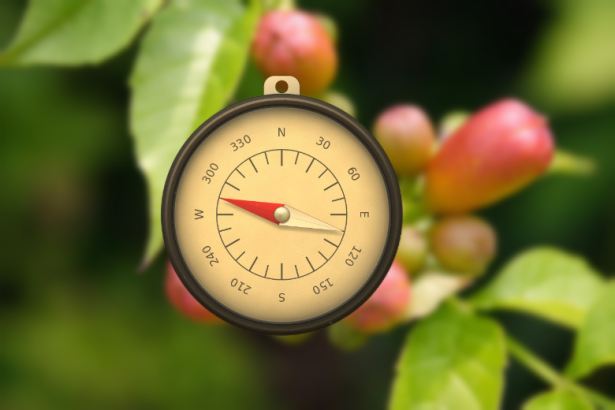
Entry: 285; °
